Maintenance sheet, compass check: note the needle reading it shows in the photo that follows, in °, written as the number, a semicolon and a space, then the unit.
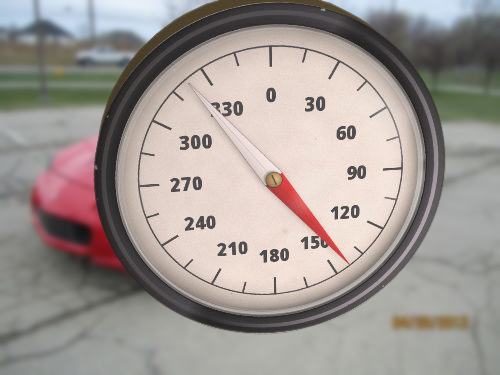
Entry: 142.5; °
